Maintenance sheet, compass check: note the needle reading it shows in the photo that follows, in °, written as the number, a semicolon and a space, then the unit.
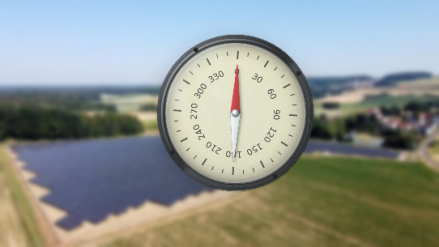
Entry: 0; °
